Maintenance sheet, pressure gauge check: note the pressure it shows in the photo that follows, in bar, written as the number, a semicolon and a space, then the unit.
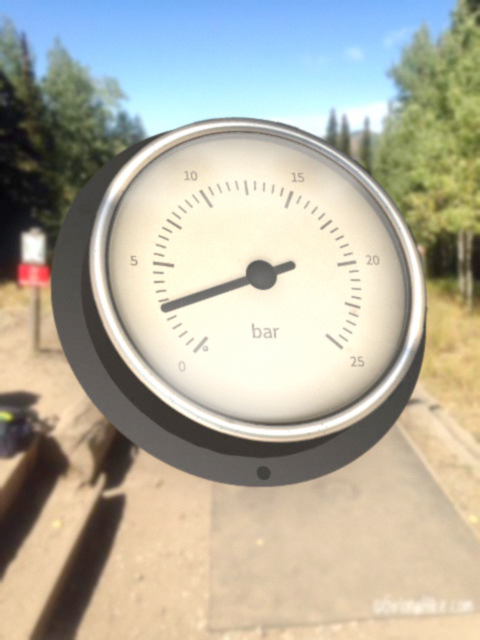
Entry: 2.5; bar
